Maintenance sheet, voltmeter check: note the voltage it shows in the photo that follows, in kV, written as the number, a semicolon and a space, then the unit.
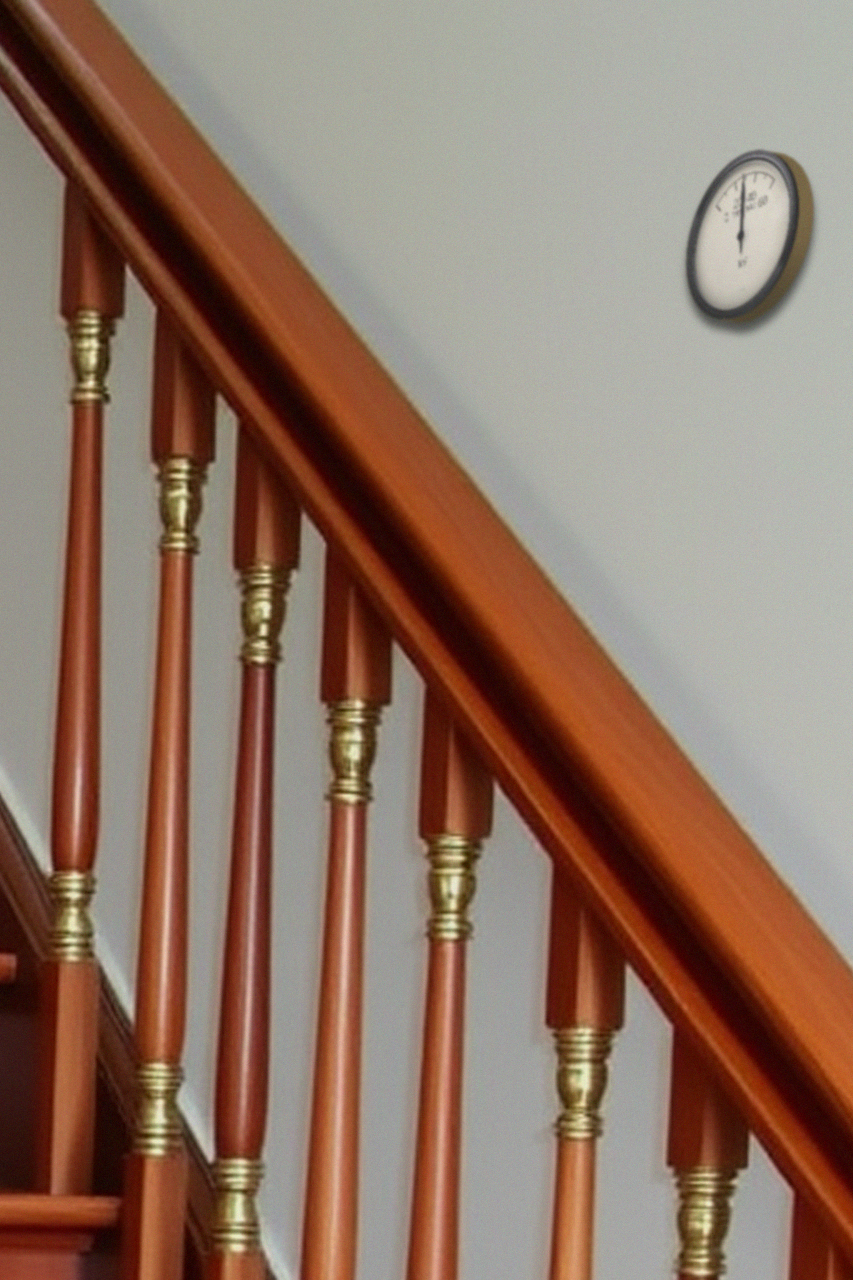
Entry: 30; kV
